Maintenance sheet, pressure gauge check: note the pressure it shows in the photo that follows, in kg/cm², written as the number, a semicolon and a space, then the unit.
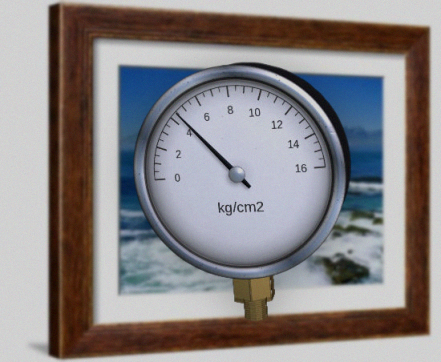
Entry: 4.5; kg/cm²
